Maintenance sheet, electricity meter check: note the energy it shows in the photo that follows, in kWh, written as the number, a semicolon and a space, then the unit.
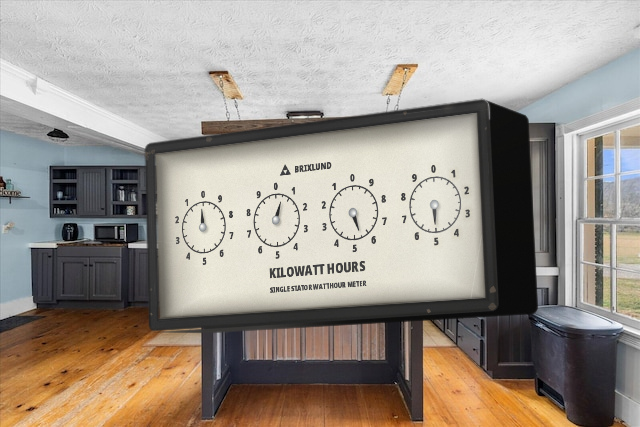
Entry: 55; kWh
